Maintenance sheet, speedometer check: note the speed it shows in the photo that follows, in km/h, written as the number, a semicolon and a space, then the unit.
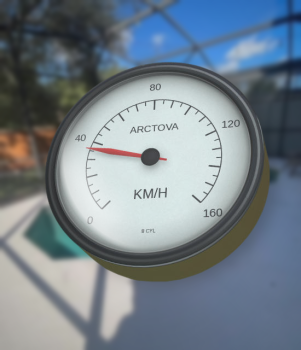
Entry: 35; km/h
